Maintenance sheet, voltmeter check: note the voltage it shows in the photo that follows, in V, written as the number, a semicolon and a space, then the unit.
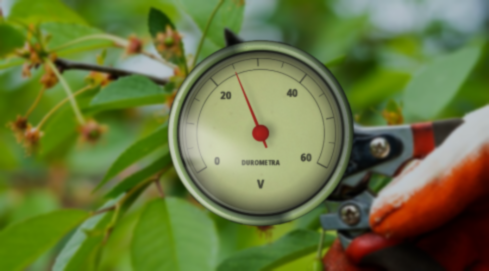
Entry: 25; V
